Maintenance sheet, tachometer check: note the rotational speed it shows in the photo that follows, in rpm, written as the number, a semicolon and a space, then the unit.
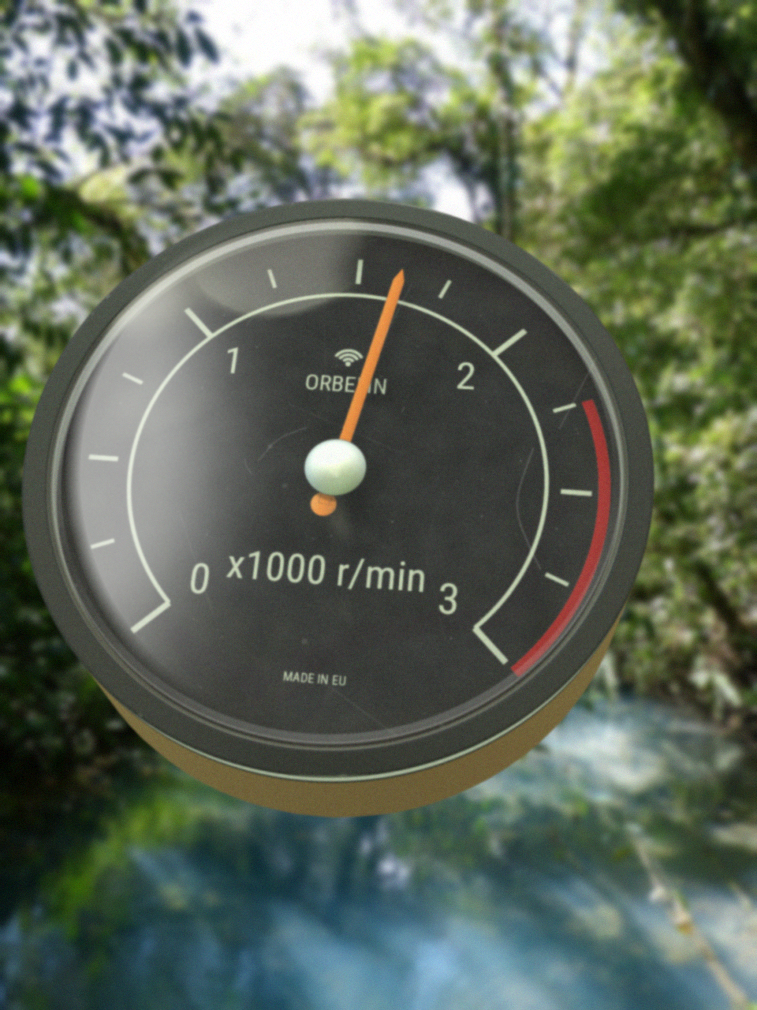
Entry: 1625; rpm
